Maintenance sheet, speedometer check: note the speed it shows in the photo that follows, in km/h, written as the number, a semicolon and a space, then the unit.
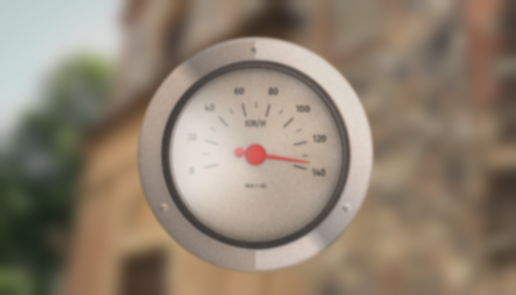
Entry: 135; km/h
